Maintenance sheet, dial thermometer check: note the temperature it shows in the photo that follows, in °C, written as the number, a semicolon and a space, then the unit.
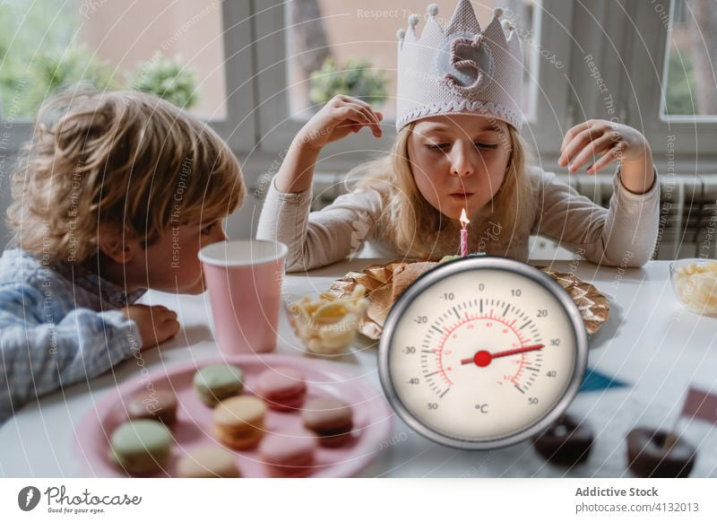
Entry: 30; °C
